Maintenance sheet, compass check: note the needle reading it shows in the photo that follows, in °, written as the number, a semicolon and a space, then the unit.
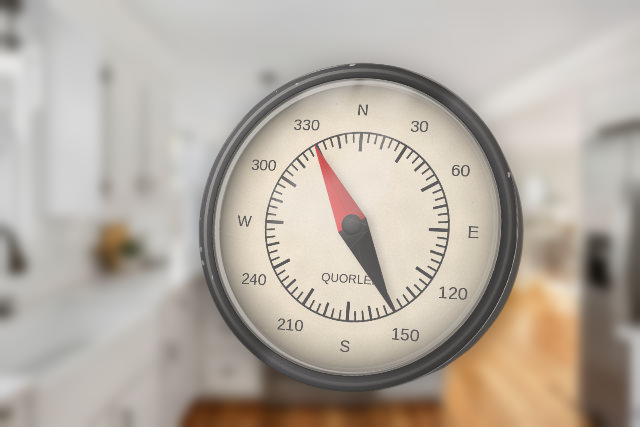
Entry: 330; °
